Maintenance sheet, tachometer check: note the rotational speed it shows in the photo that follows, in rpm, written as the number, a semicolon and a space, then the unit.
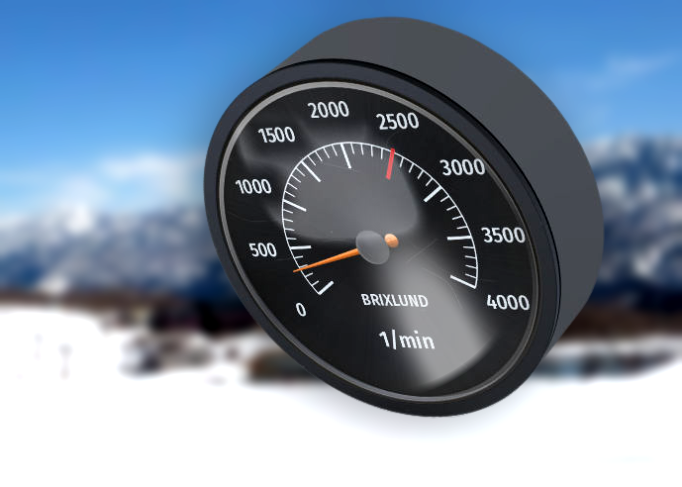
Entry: 300; rpm
